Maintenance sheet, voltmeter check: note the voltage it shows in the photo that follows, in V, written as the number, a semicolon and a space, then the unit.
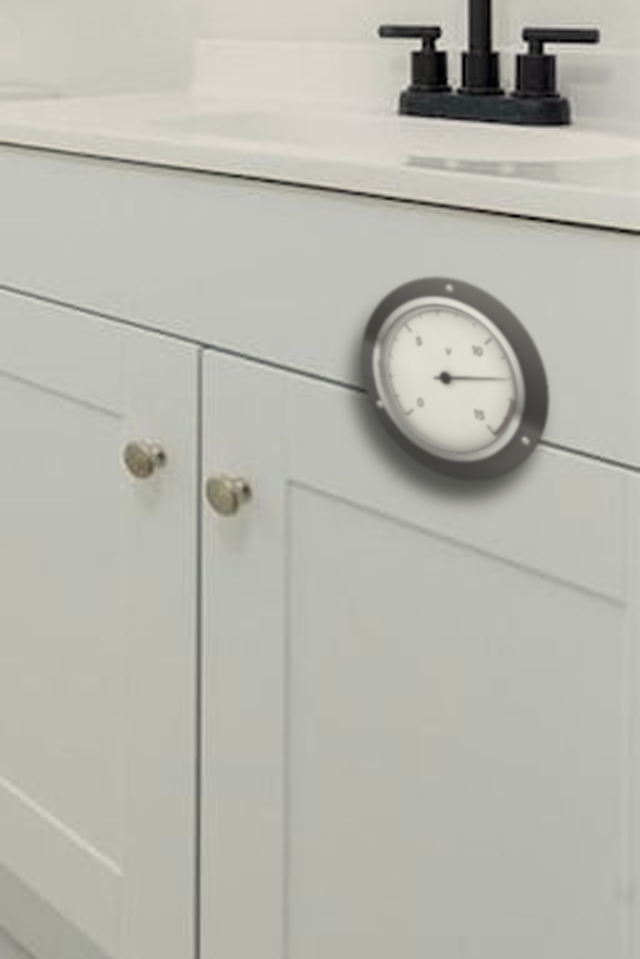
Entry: 12; V
